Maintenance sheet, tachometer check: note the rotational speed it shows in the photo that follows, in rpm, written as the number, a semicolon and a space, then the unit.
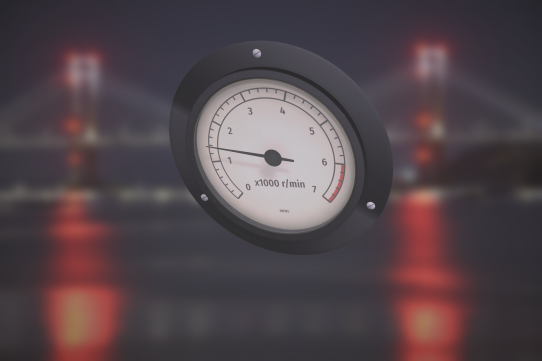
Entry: 1400; rpm
